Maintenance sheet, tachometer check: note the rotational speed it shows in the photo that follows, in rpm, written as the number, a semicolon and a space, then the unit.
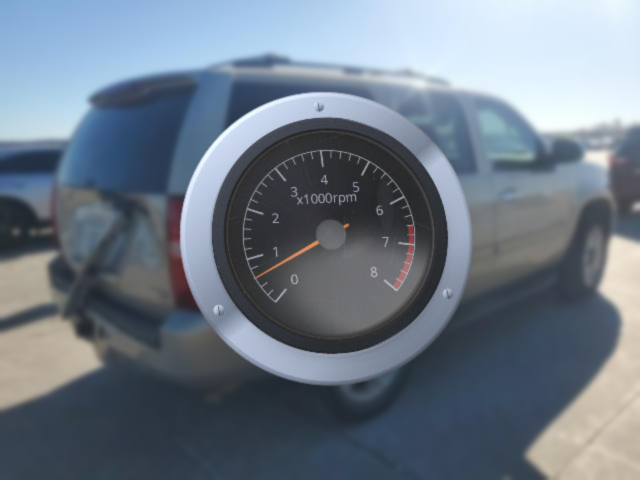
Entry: 600; rpm
